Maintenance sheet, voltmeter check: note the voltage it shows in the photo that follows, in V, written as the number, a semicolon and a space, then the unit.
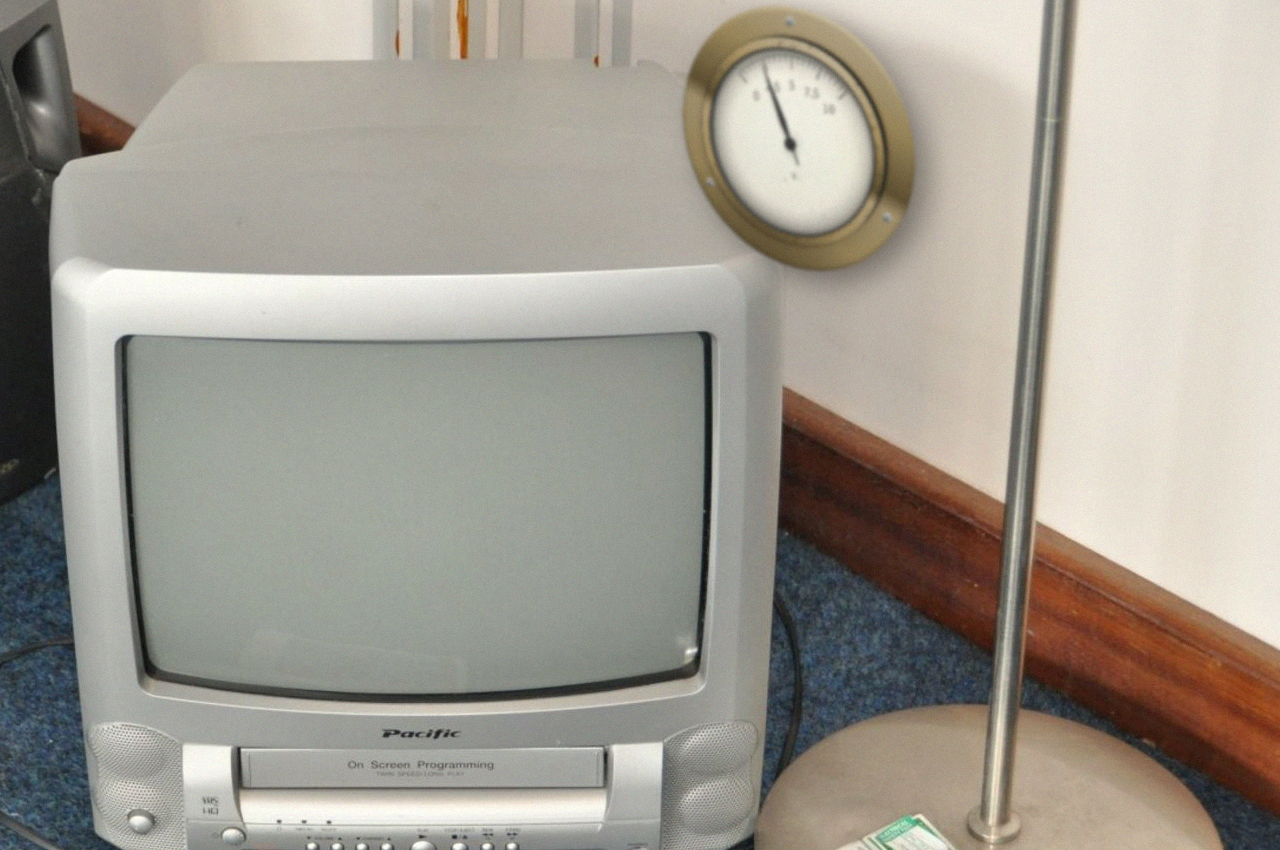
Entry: 2.5; V
